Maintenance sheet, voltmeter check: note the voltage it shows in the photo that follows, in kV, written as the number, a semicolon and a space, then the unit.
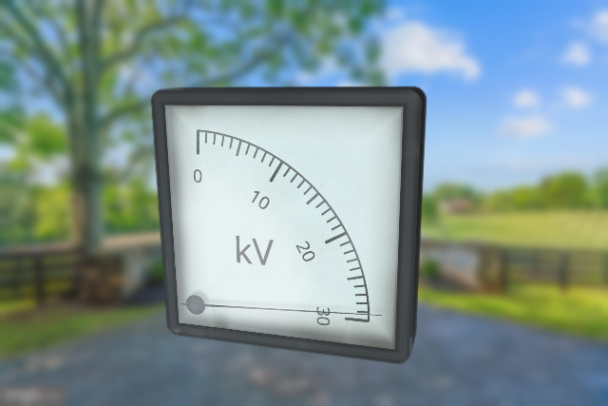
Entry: 29; kV
